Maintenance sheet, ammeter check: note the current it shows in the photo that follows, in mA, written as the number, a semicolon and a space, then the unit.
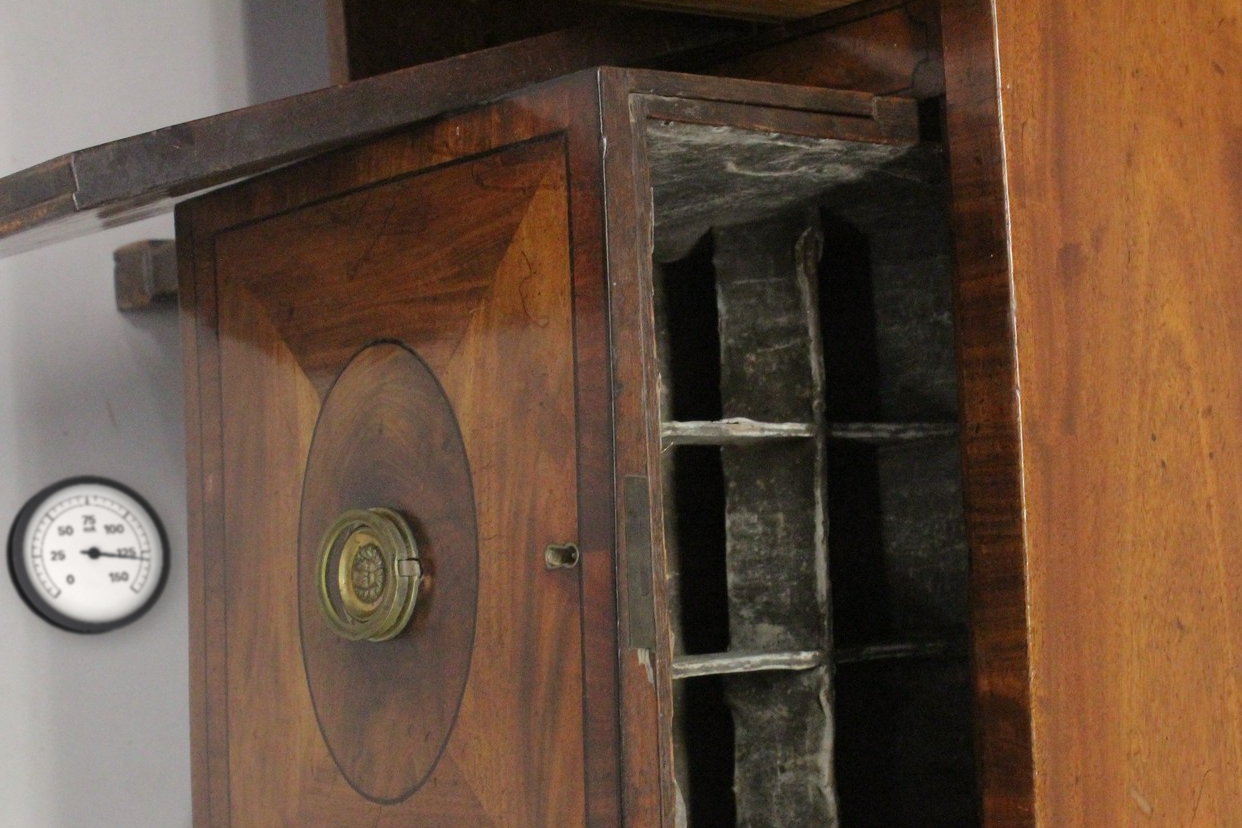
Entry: 130; mA
